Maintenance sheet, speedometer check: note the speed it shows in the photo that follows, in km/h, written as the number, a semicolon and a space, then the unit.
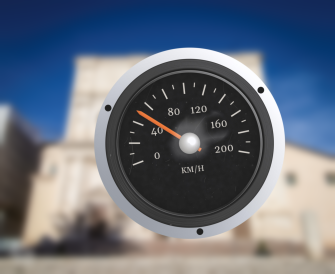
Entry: 50; km/h
